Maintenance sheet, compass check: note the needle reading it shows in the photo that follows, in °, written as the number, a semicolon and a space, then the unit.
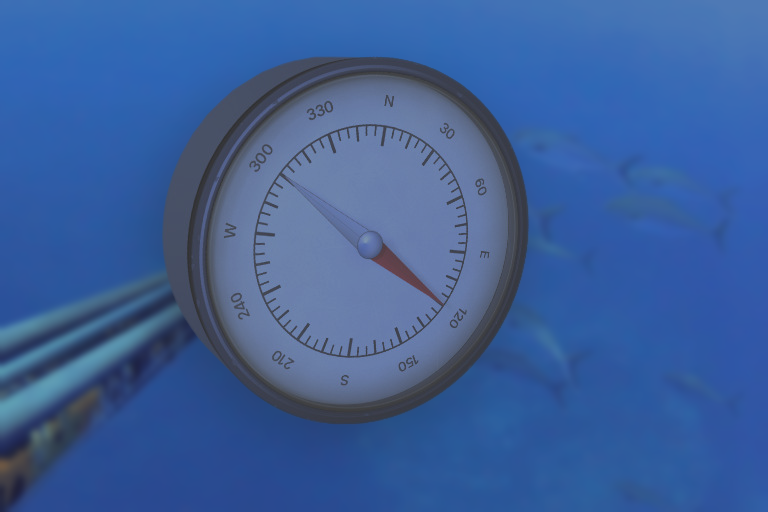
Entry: 120; °
